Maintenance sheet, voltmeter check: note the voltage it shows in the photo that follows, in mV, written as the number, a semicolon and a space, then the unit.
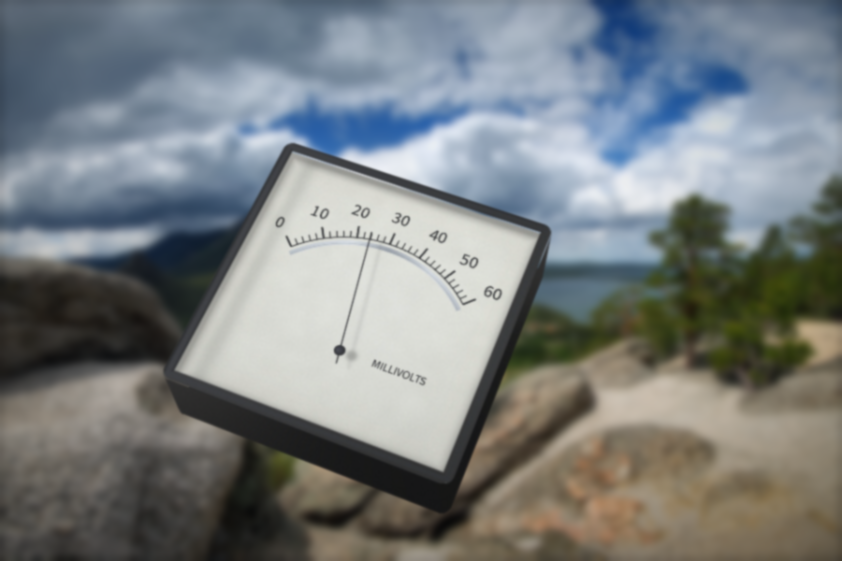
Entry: 24; mV
